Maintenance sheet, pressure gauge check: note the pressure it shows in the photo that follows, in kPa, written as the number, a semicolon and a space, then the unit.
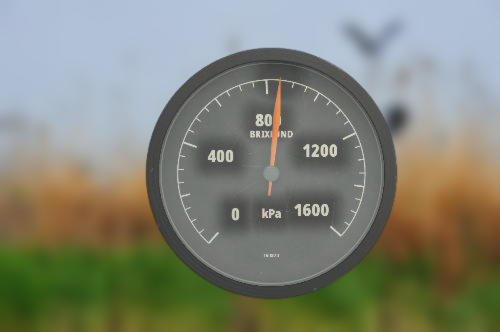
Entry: 850; kPa
